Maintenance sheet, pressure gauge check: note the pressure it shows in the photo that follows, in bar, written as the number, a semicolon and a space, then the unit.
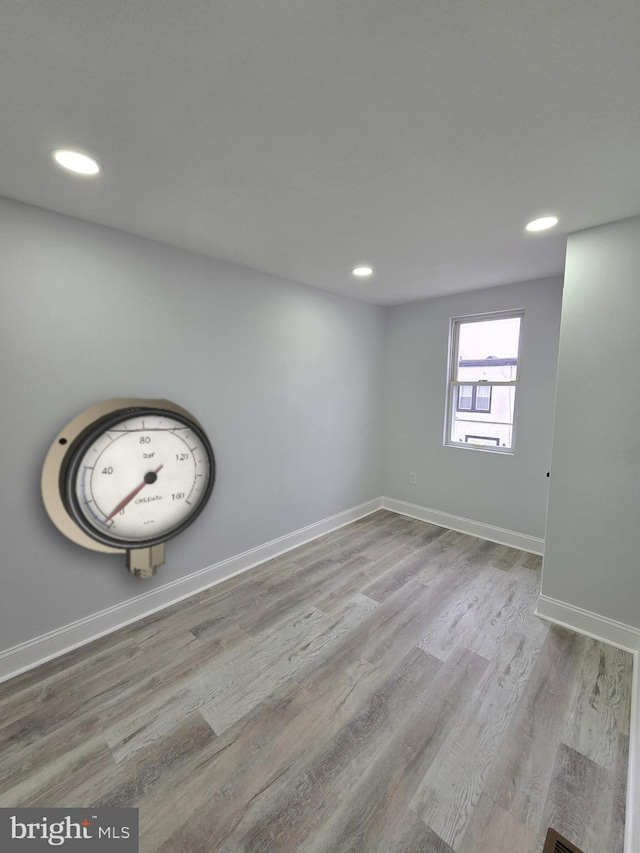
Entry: 5; bar
